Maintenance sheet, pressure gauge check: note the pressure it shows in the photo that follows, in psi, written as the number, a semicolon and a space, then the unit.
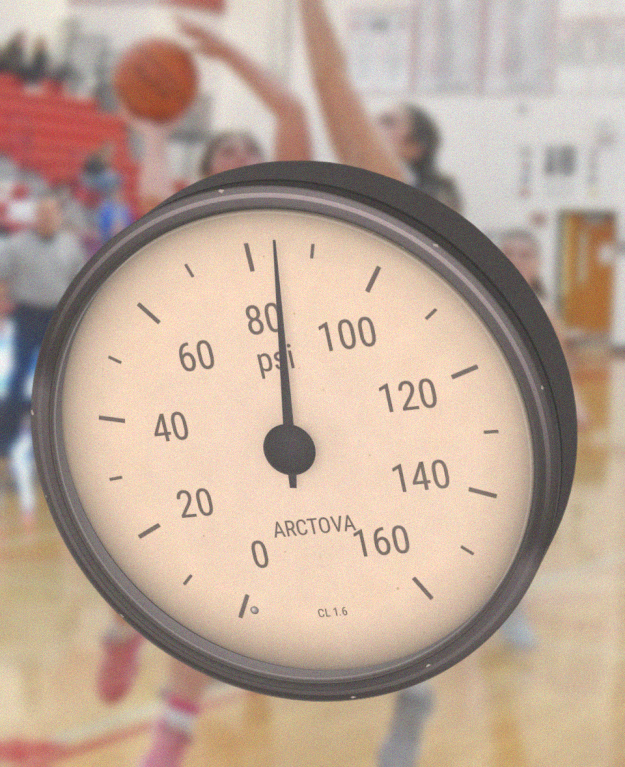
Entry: 85; psi
